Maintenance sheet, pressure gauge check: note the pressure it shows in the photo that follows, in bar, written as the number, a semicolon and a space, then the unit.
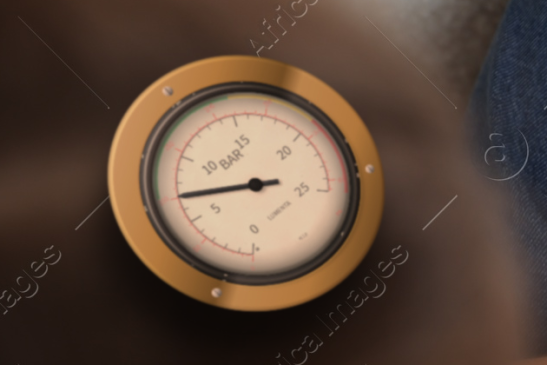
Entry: 7; bar
